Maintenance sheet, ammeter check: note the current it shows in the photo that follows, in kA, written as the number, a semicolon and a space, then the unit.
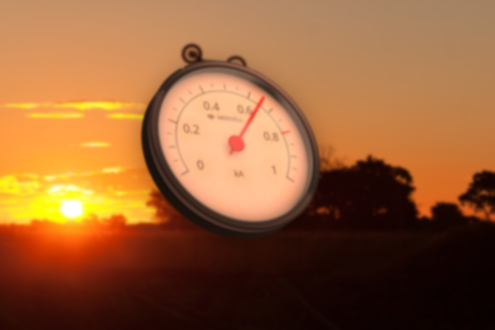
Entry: 0.65; kA
